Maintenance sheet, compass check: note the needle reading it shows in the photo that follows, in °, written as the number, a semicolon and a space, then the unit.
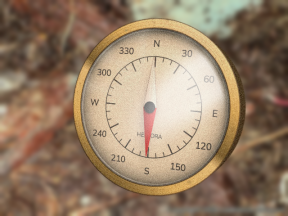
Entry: 180; °
